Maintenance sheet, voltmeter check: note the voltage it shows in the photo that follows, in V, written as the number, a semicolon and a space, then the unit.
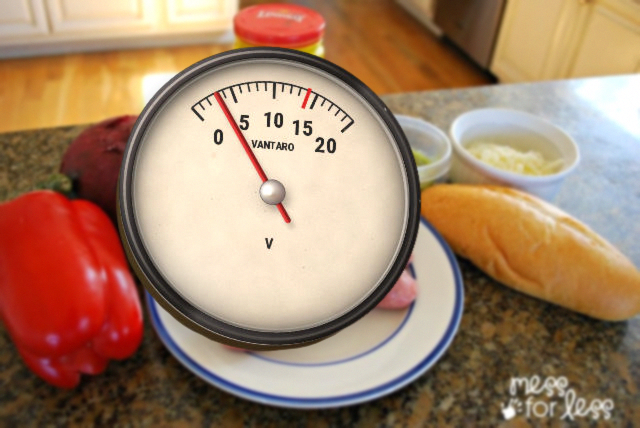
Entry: 3; V
